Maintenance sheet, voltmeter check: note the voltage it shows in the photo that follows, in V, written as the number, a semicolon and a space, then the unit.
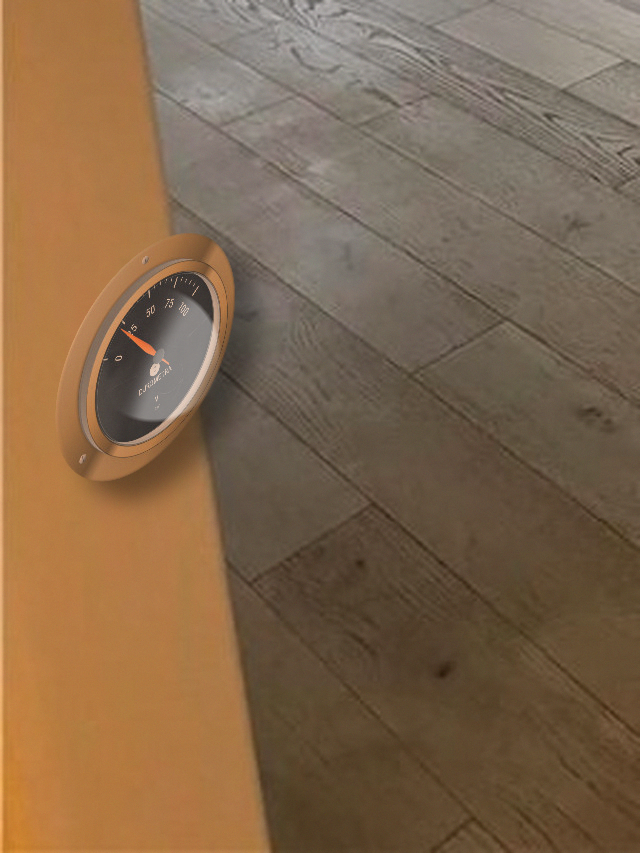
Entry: 20; V
